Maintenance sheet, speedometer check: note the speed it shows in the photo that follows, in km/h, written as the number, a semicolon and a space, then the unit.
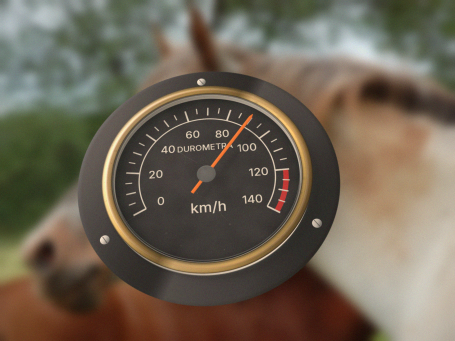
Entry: 90; km/h
